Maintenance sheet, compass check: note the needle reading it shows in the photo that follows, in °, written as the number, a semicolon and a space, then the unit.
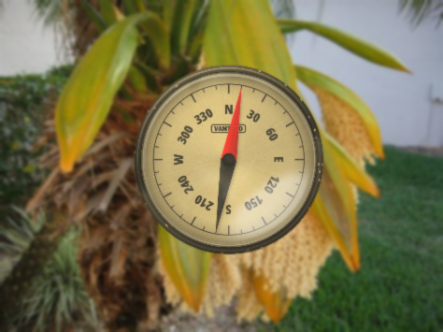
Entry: 10; °
